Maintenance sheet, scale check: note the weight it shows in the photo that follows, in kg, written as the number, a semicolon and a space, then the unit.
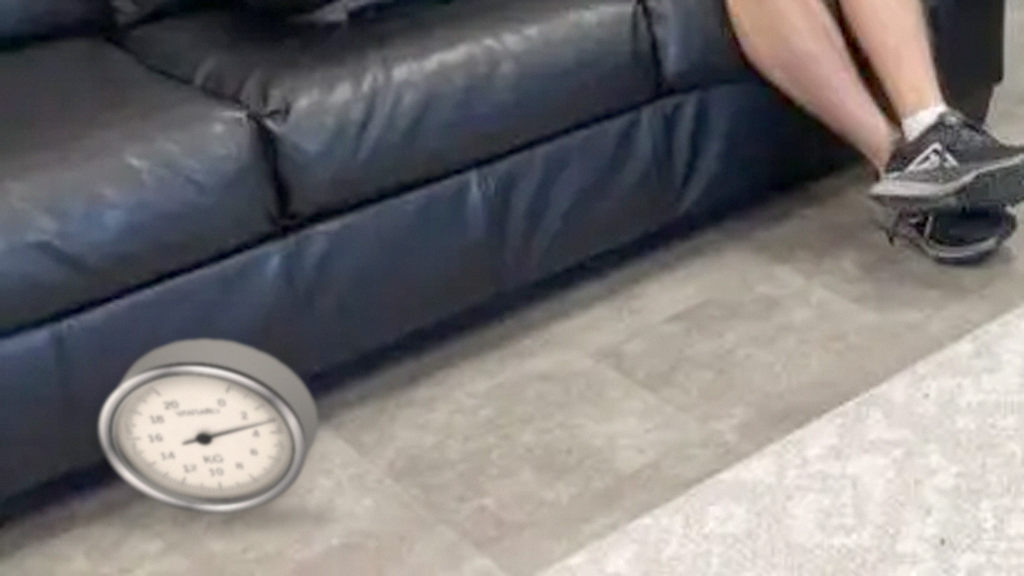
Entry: 3; kg
